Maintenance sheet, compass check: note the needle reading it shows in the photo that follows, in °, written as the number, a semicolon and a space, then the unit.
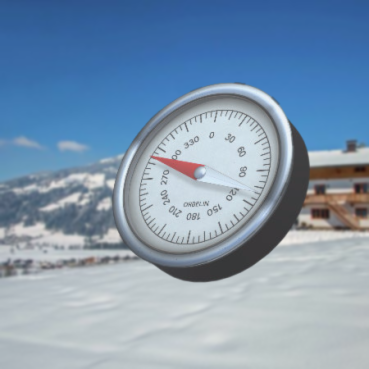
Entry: 290; °
